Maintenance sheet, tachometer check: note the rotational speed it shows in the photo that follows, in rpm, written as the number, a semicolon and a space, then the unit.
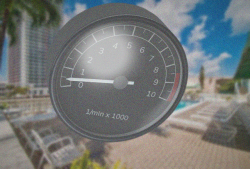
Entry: 500; rpm
